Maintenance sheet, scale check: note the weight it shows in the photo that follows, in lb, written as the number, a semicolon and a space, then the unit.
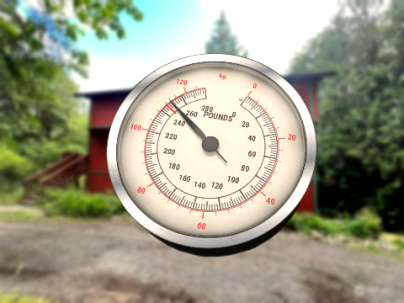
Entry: 250; lb
